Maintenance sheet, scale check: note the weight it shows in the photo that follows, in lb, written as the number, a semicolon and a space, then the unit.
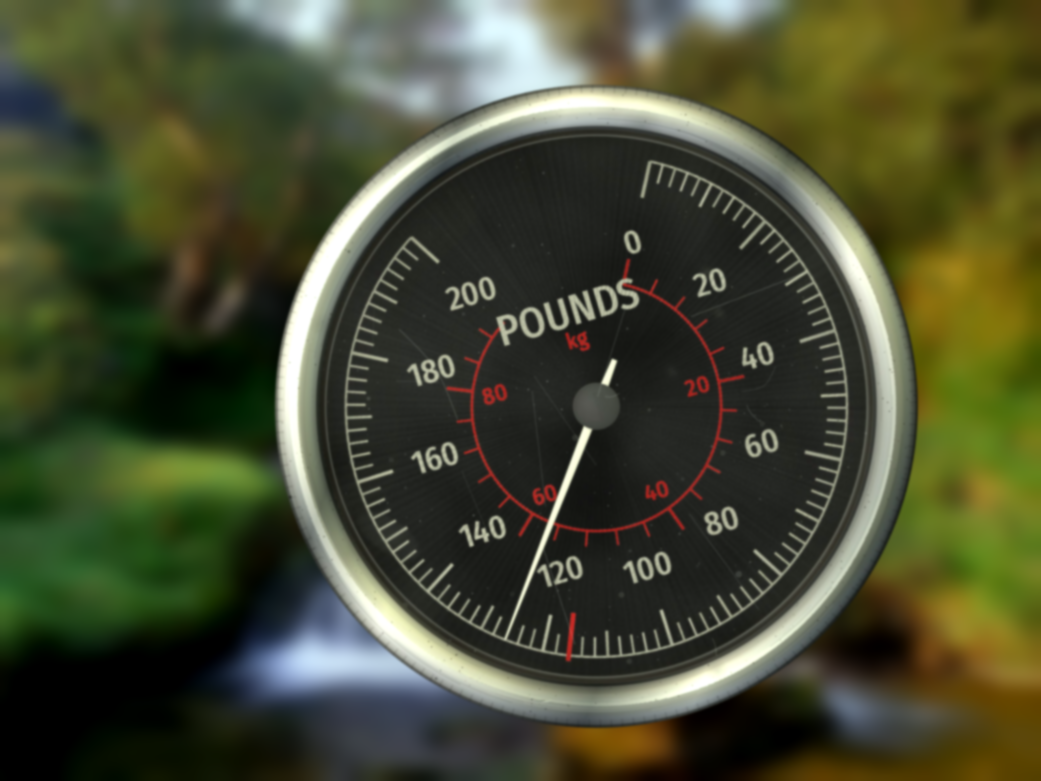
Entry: 126; lb
